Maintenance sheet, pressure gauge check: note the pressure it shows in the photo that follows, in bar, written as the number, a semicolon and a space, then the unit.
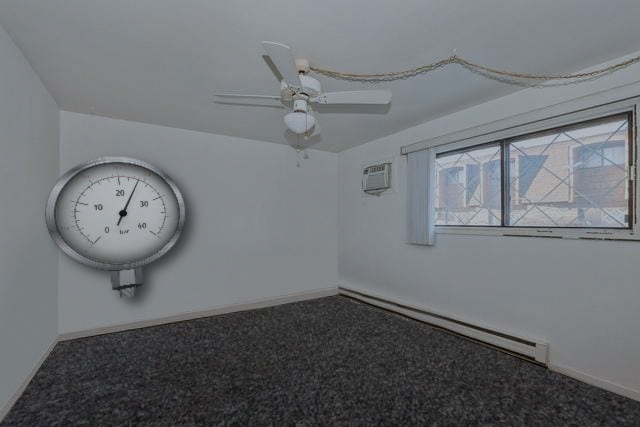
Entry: 24; bar
